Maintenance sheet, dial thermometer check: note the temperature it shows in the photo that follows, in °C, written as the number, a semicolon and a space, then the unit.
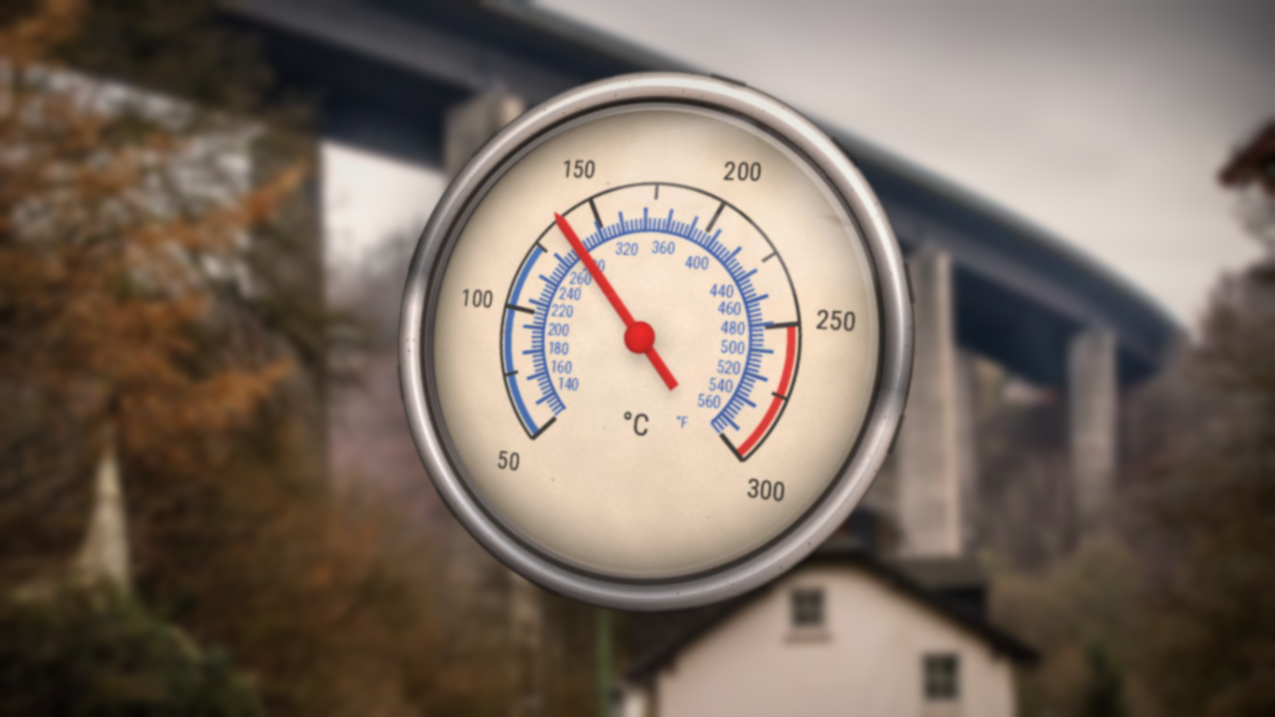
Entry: 137.5; °C
